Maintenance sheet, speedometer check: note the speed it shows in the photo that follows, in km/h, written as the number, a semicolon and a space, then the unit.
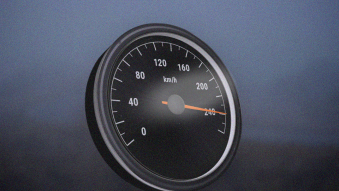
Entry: 240; km/h
